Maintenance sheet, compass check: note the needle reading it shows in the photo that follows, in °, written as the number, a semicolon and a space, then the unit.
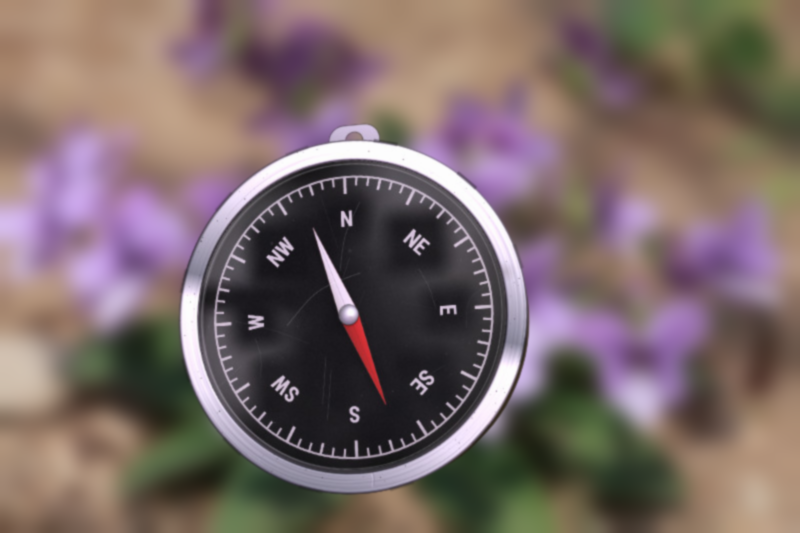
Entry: 160; °
